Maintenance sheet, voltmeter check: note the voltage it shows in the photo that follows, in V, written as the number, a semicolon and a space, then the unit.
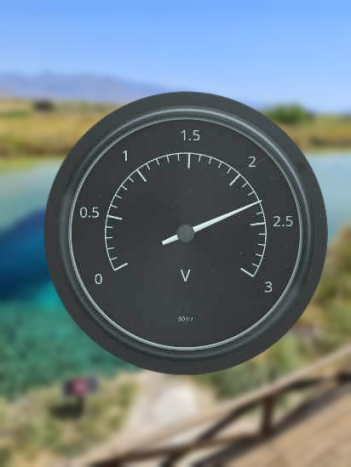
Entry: 2.3; V
